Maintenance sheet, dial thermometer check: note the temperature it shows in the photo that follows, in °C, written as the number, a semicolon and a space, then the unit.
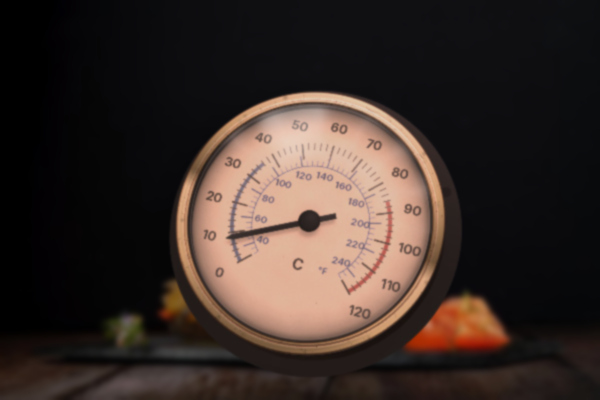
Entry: 8; °C
